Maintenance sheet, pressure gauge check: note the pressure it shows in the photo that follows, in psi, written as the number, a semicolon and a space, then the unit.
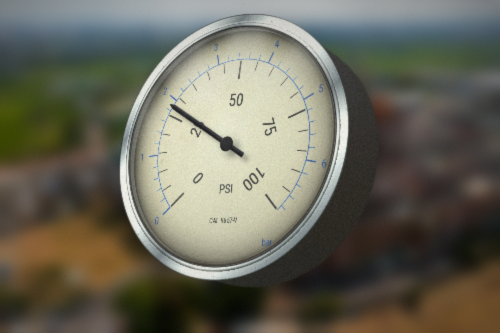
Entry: 27.5; psi
